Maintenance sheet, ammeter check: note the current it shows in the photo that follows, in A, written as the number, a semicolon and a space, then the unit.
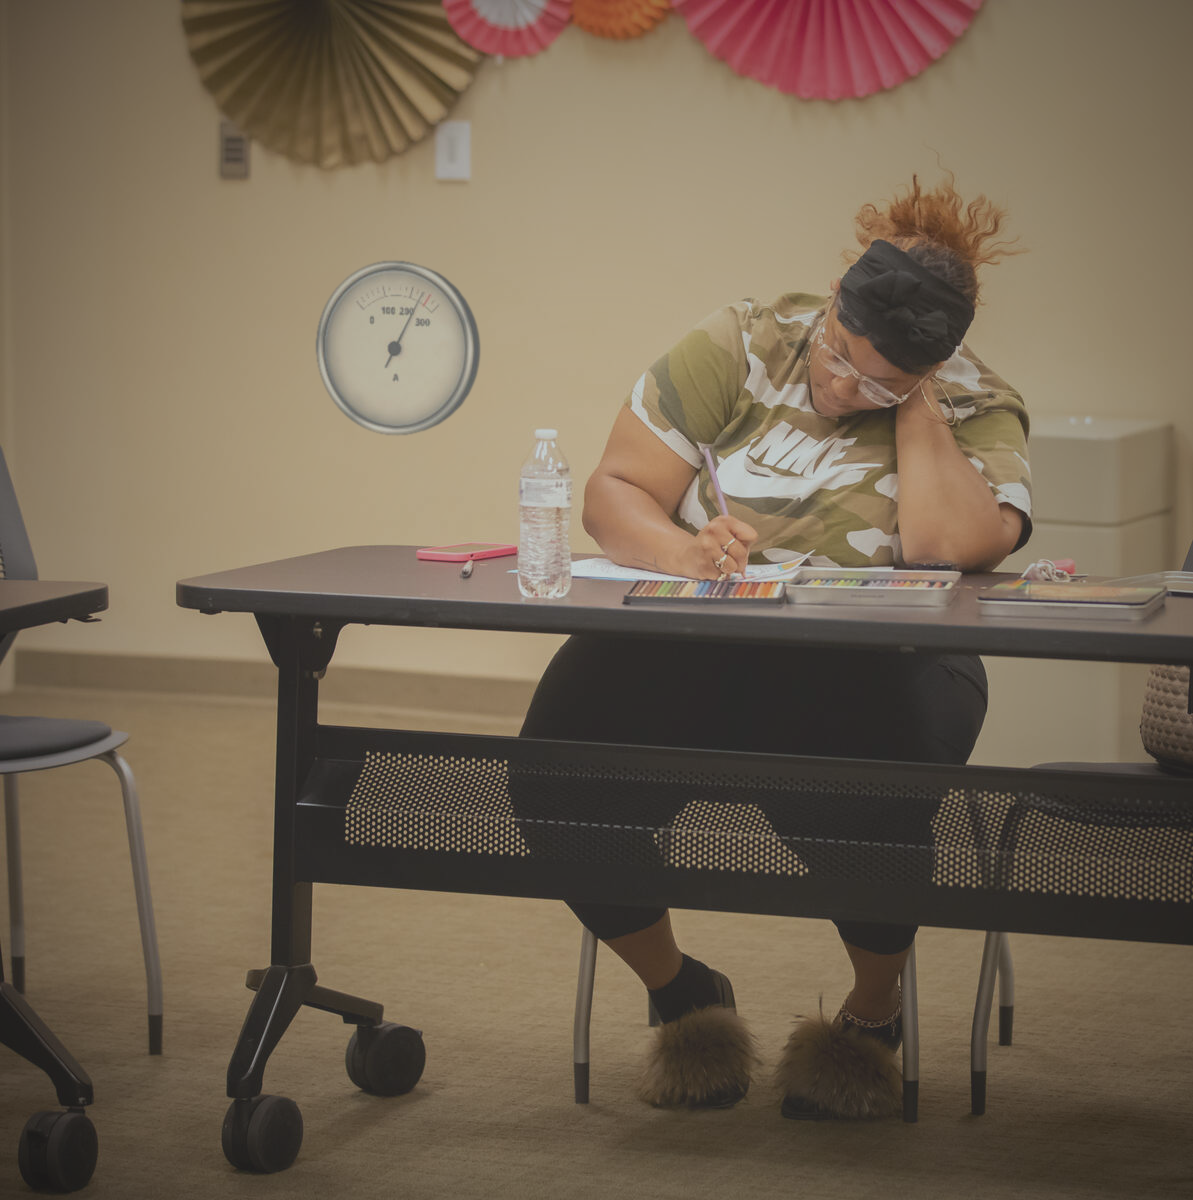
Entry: 240; A
